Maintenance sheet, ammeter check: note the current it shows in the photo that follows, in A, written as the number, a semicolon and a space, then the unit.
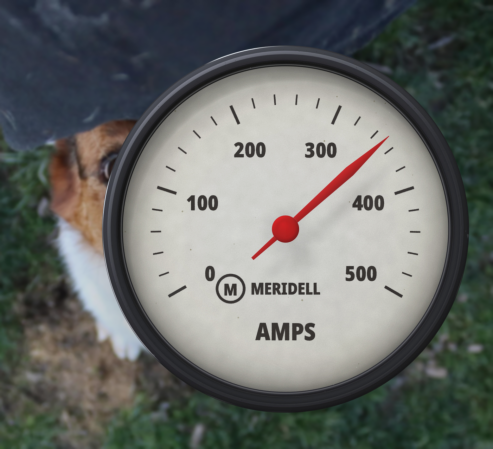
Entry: 350; A
